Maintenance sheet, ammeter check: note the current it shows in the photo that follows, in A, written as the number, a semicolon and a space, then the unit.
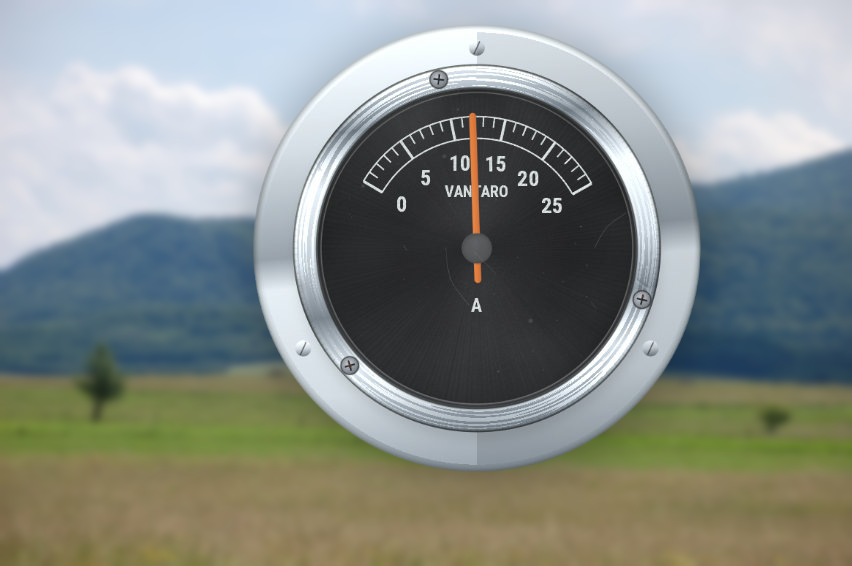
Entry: 12; A
